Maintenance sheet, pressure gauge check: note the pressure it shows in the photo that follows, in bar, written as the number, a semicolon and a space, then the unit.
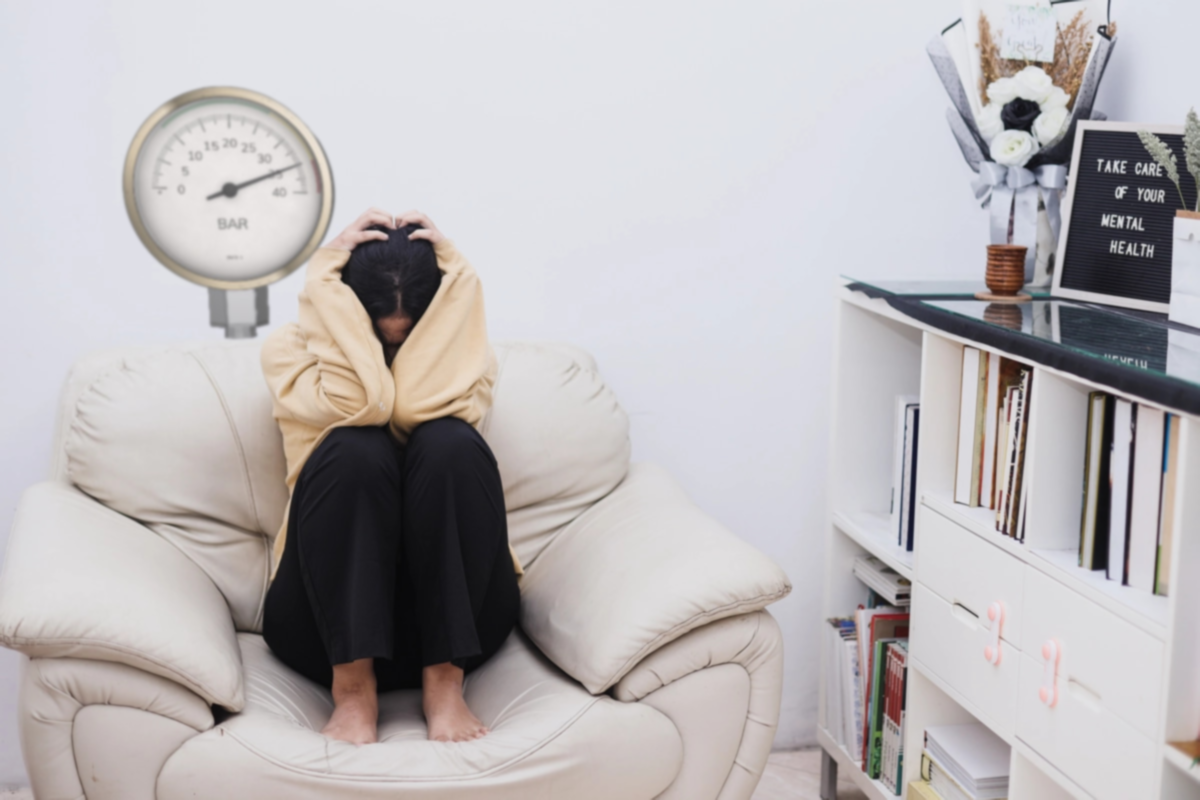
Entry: 35; bar
